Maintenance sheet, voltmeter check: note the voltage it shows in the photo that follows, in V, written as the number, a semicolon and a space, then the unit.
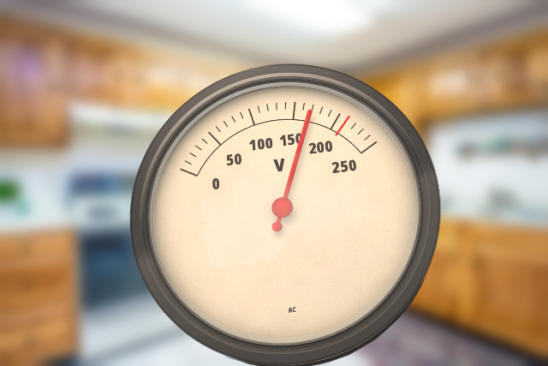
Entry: 170; V
